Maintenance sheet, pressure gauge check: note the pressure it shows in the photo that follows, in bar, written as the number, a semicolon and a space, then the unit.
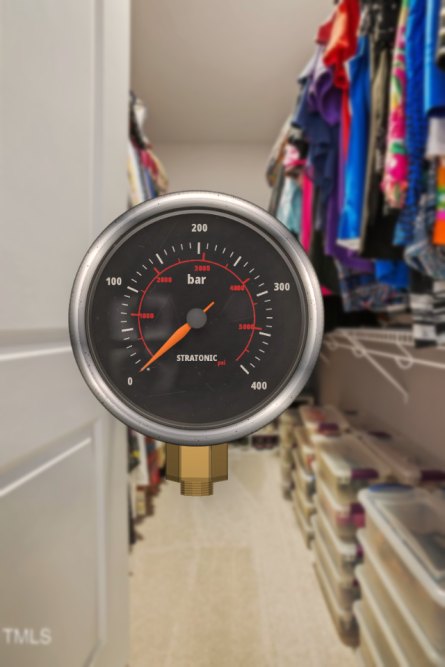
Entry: 0; bar
